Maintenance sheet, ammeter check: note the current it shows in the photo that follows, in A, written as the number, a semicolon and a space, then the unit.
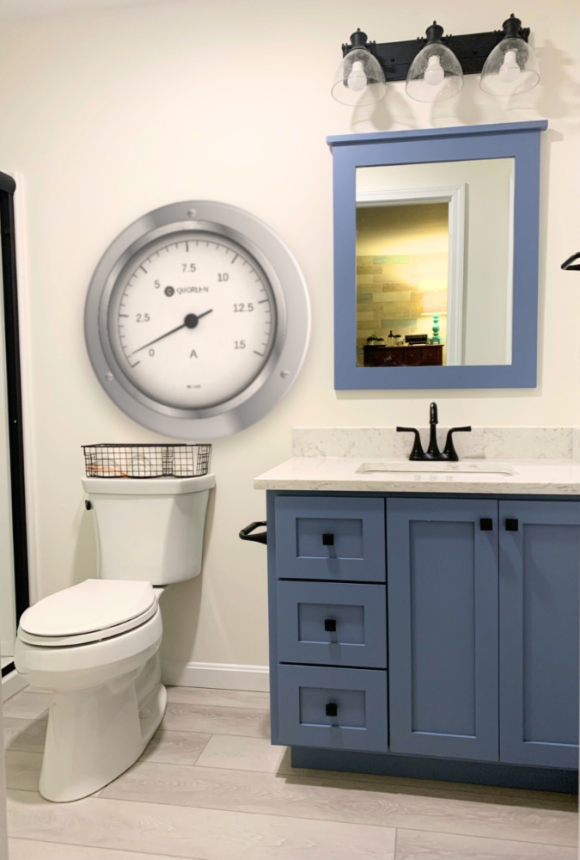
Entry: 0.5; A
